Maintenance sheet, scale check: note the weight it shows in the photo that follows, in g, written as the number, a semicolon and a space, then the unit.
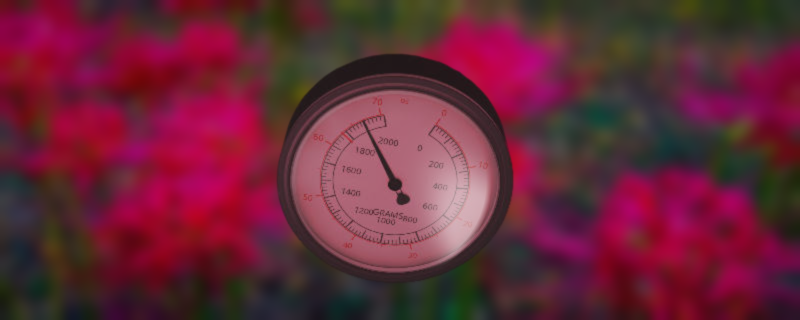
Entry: 1900; g
